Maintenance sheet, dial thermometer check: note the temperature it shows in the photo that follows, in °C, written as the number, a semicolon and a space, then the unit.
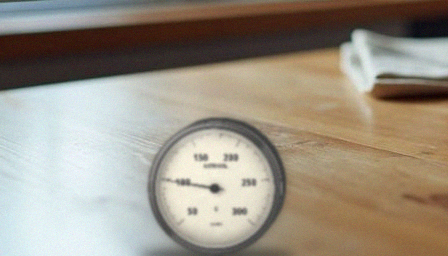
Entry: 100; °C
